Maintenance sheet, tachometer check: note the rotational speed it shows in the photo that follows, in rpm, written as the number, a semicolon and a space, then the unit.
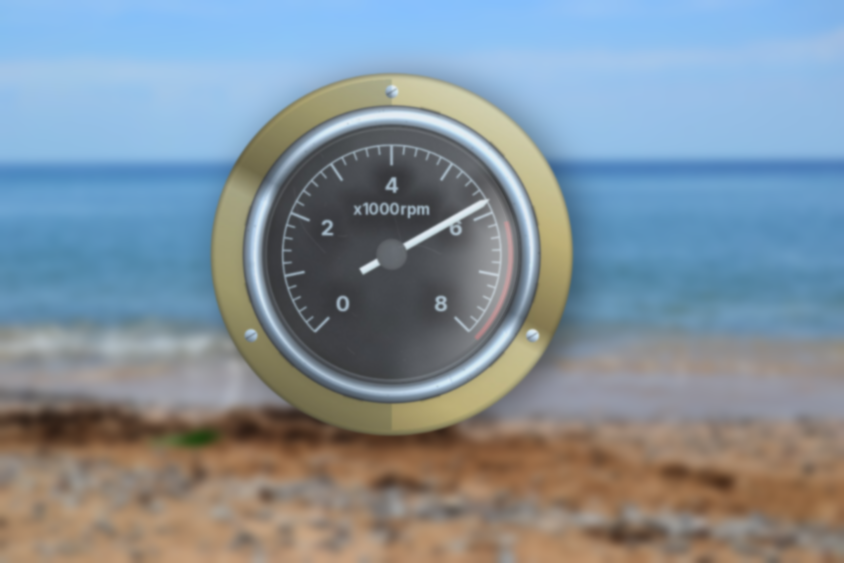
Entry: 5800; rpm
